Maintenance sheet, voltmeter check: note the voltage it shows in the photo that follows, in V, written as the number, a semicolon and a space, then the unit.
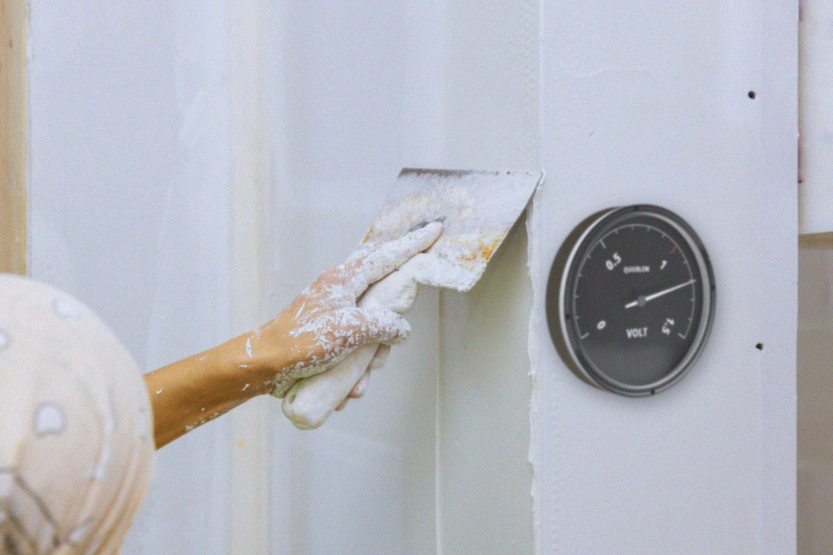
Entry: 1.2; V
